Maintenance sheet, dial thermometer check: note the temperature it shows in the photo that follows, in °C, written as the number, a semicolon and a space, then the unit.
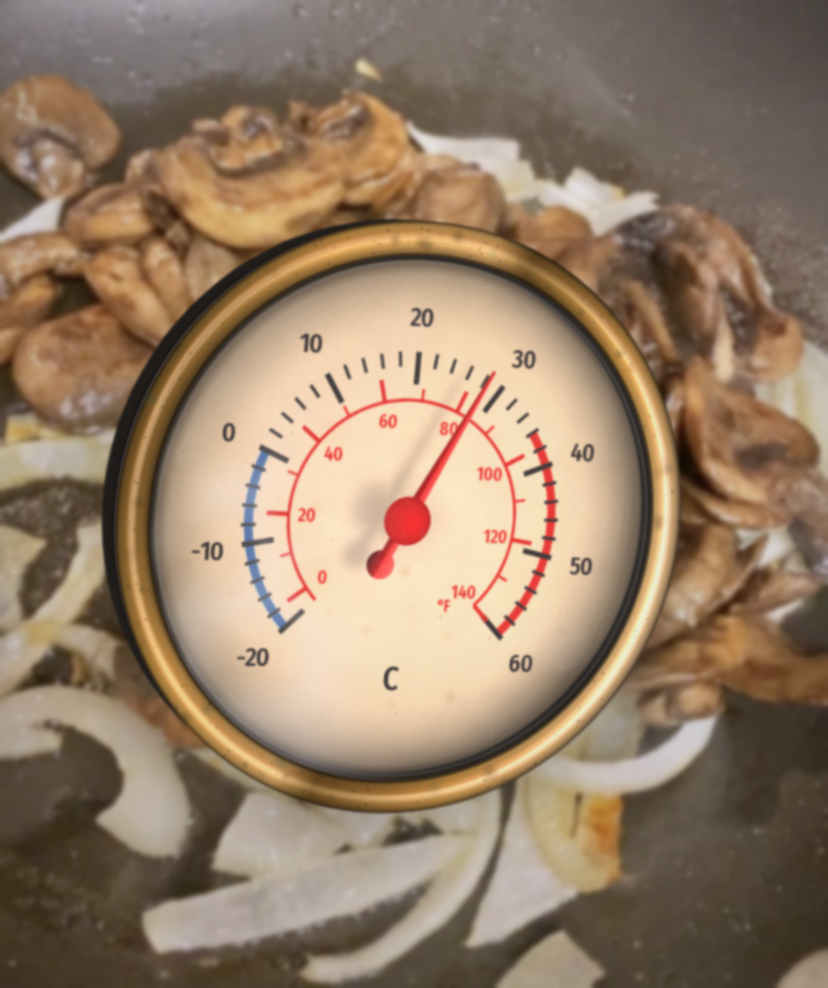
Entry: 28; °C
